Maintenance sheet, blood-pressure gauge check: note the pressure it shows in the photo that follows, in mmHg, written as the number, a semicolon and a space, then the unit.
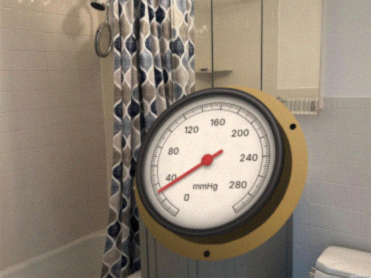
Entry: 30; mmHg
